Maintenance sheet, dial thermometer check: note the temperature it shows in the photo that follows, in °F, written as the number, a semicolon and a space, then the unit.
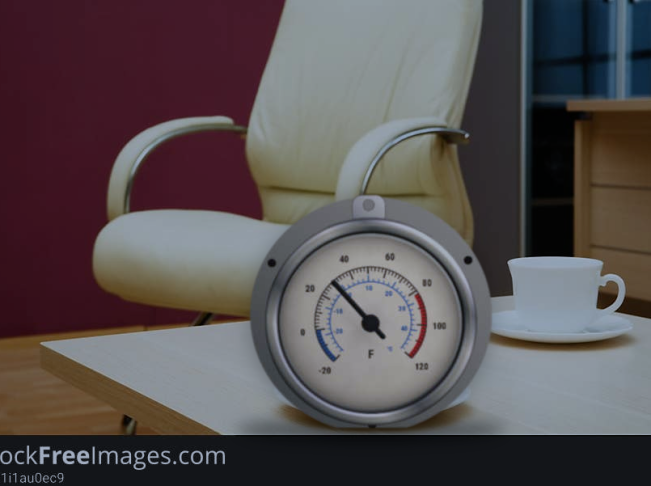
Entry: 30; °F
